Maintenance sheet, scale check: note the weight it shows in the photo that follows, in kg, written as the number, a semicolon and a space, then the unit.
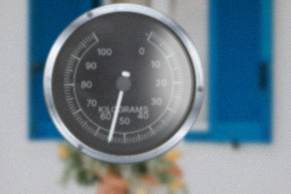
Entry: 55; kg
